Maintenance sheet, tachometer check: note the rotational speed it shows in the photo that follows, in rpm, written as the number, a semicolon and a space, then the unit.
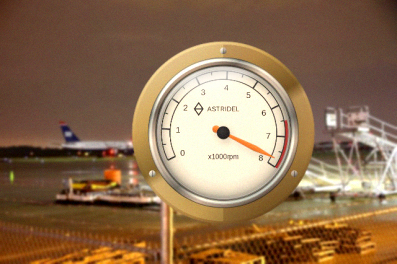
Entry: 7750; rpm
